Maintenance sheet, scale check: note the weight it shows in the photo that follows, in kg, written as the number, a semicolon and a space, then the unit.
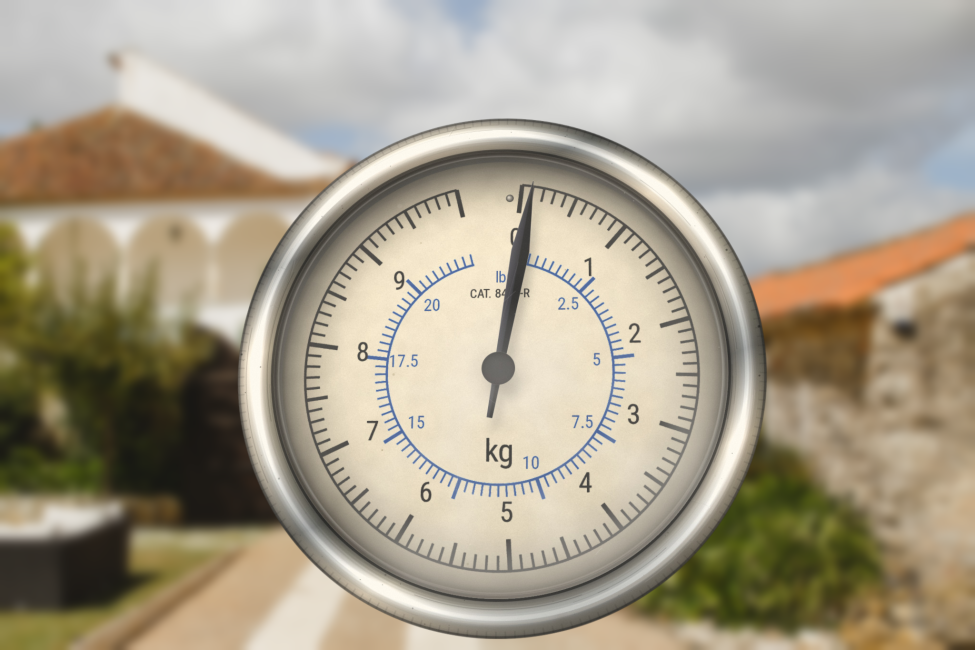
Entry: 0.1; kg
